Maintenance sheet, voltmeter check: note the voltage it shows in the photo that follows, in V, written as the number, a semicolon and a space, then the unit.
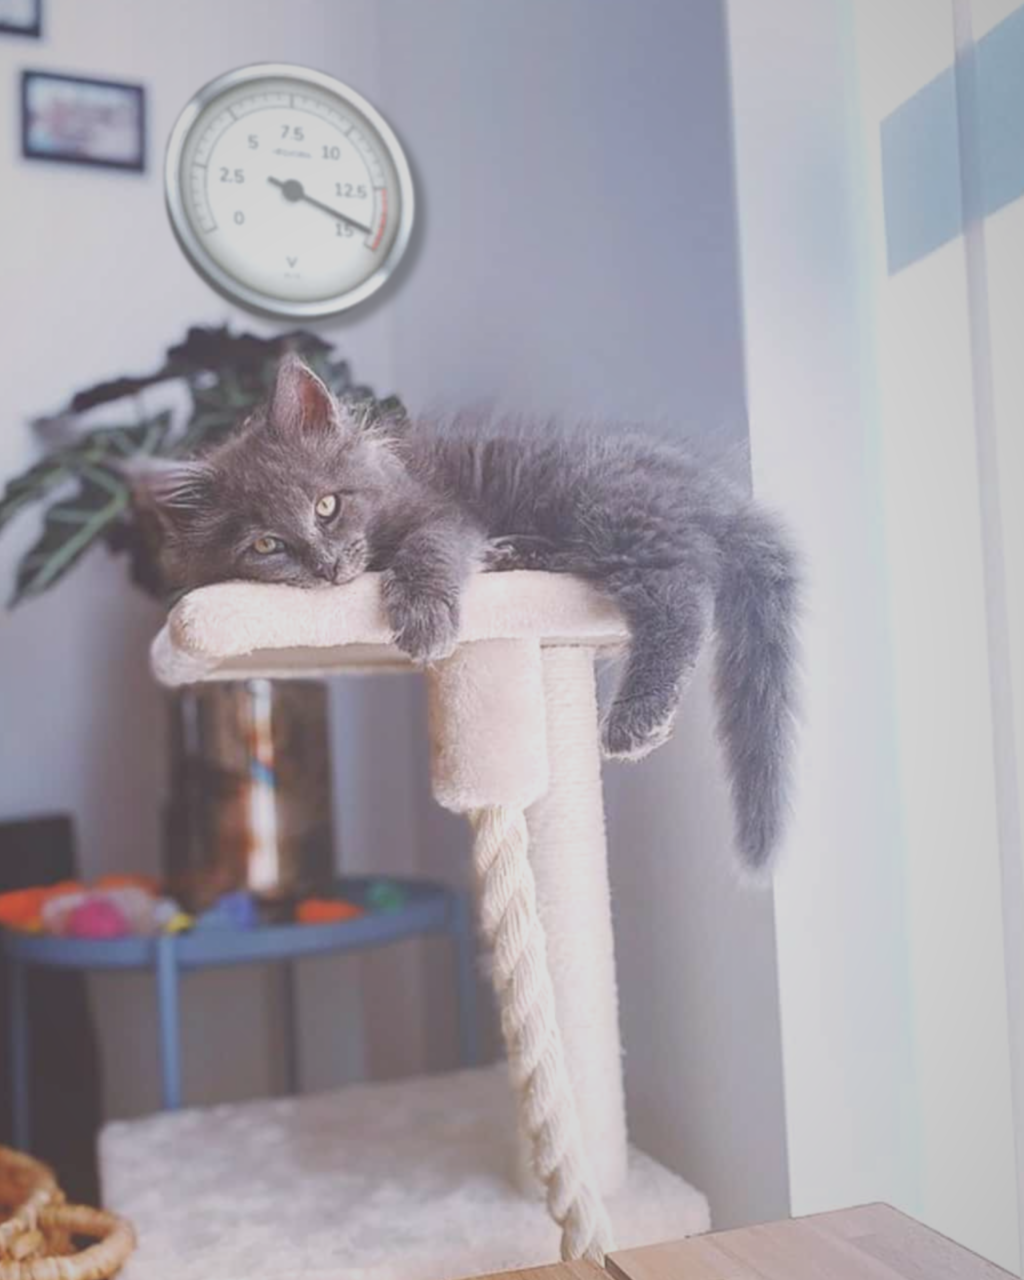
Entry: 14.5; V
